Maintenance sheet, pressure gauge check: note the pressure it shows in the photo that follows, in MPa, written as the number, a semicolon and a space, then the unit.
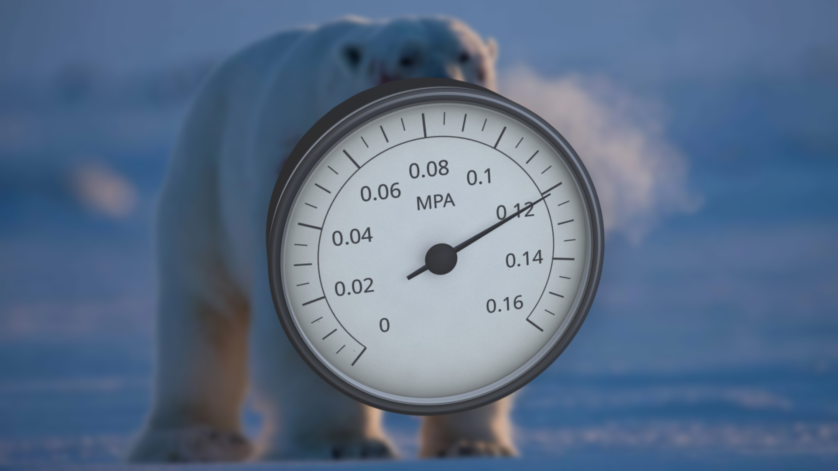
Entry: 0.12; MPa
